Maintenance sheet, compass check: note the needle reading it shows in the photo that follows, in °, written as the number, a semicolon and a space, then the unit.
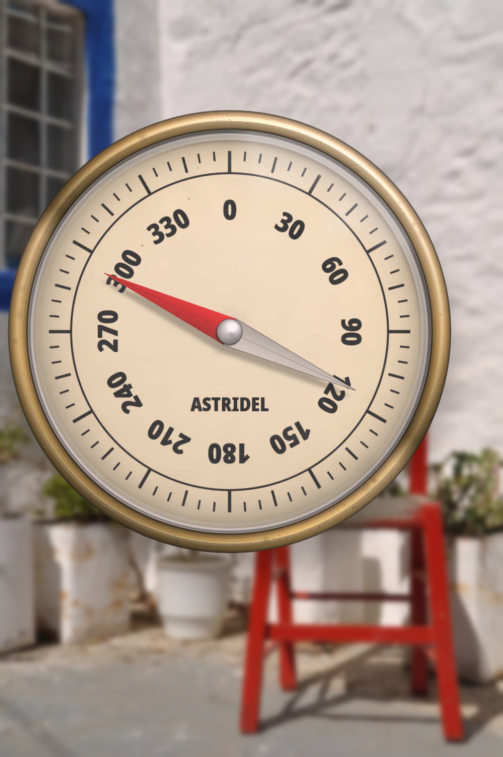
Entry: 295; °
